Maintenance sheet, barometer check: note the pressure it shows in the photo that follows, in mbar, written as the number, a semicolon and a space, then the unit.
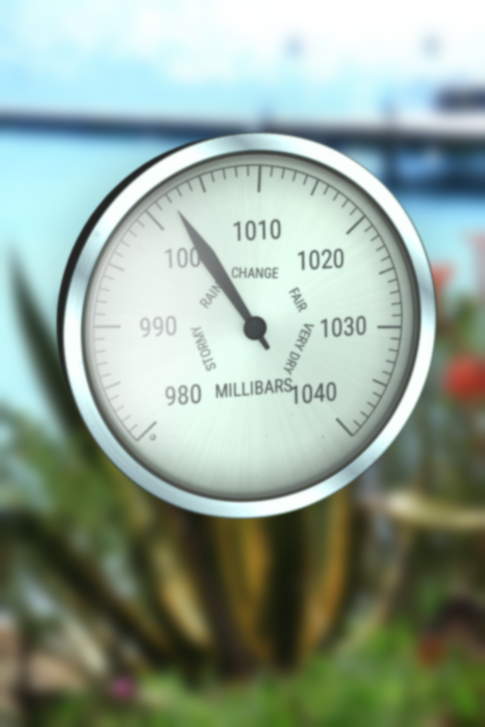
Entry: 1002; mbar
